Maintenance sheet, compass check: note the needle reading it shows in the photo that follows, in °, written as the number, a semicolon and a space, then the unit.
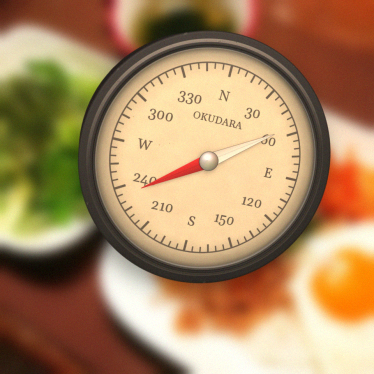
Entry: 235; °
